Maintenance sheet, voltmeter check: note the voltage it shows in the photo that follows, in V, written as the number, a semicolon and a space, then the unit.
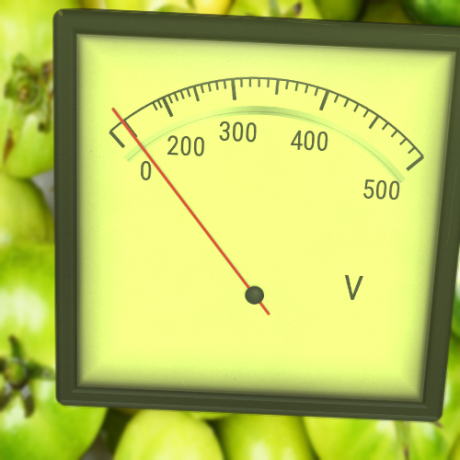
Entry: 100; V
